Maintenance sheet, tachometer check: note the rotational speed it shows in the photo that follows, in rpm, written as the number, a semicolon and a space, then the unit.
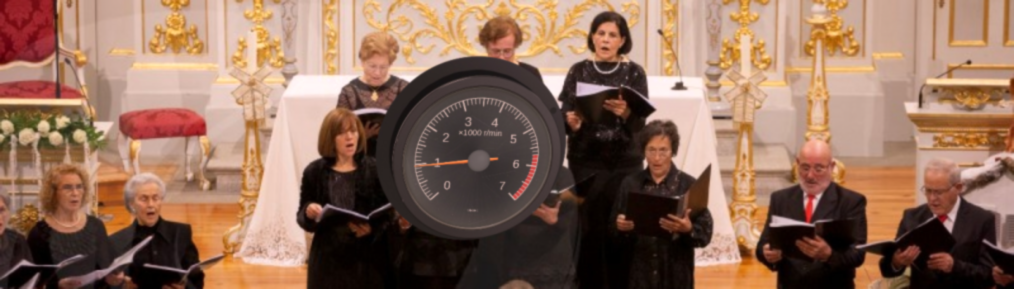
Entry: 1000; rpm
